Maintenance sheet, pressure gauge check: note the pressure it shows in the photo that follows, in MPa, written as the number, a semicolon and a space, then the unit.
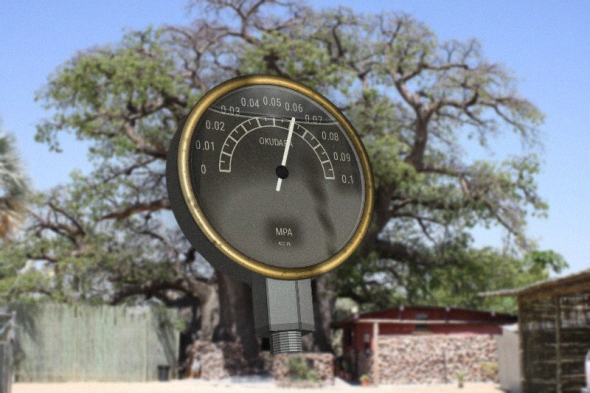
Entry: 0.06; MPa
